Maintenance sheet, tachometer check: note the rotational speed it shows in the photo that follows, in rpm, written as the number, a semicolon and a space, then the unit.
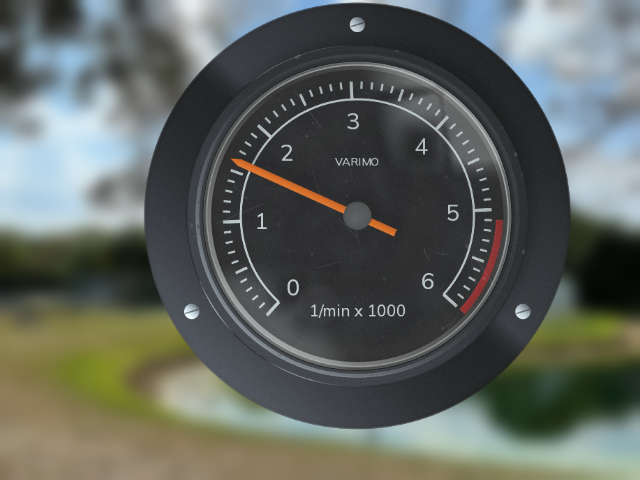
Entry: 1600; rpm
